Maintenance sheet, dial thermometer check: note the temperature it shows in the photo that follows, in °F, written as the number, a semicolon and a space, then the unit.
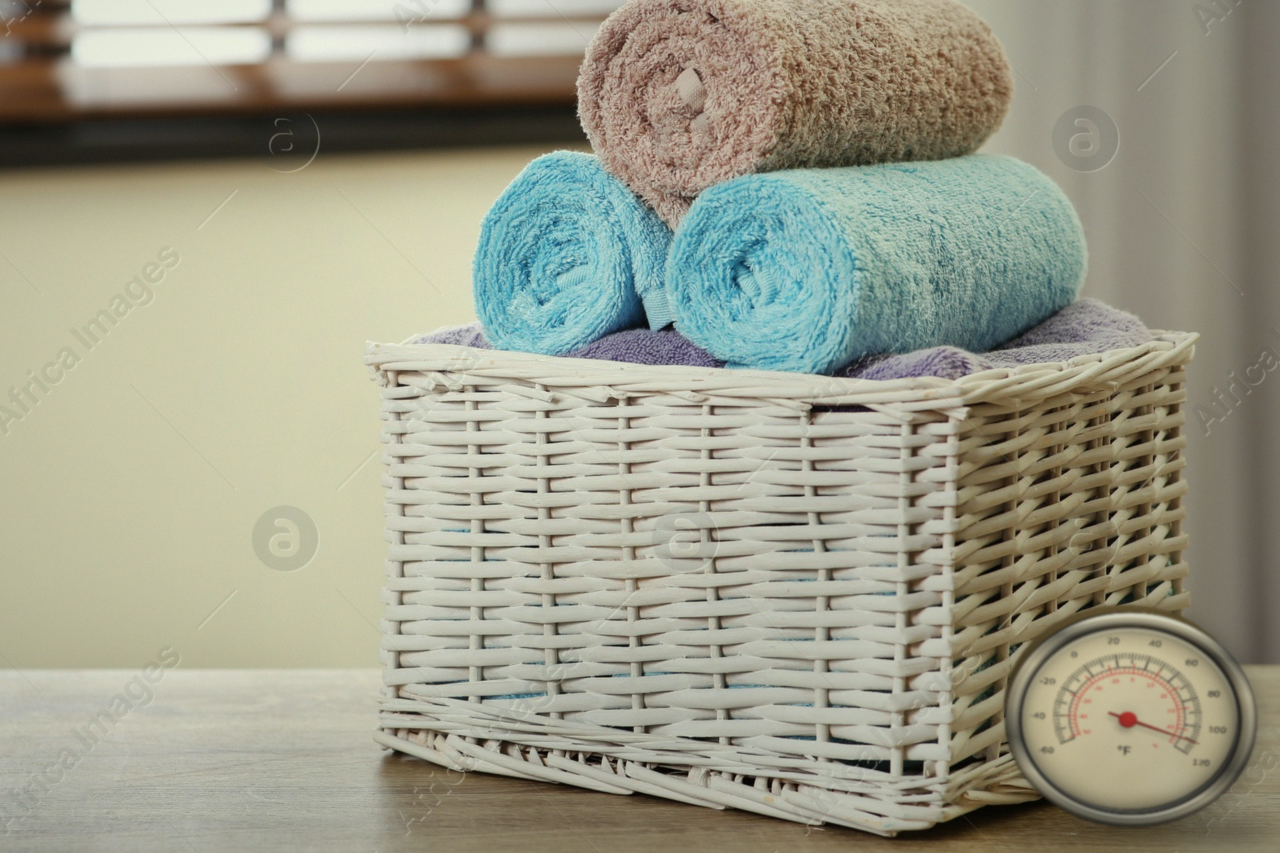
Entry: 110; °F
